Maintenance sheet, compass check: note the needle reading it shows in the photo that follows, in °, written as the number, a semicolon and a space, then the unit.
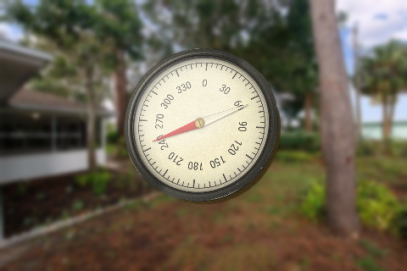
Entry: 245; °
